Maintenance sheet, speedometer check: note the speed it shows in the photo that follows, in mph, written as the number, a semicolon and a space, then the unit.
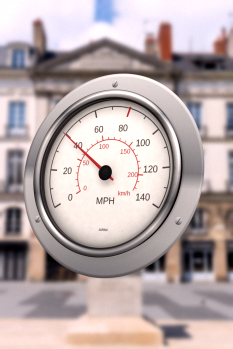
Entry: 40; mph
